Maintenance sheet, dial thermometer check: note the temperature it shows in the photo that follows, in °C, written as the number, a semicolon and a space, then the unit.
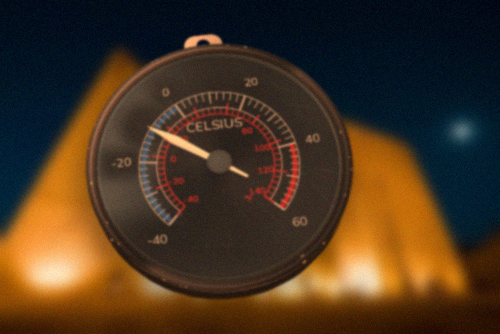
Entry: -10; °C
